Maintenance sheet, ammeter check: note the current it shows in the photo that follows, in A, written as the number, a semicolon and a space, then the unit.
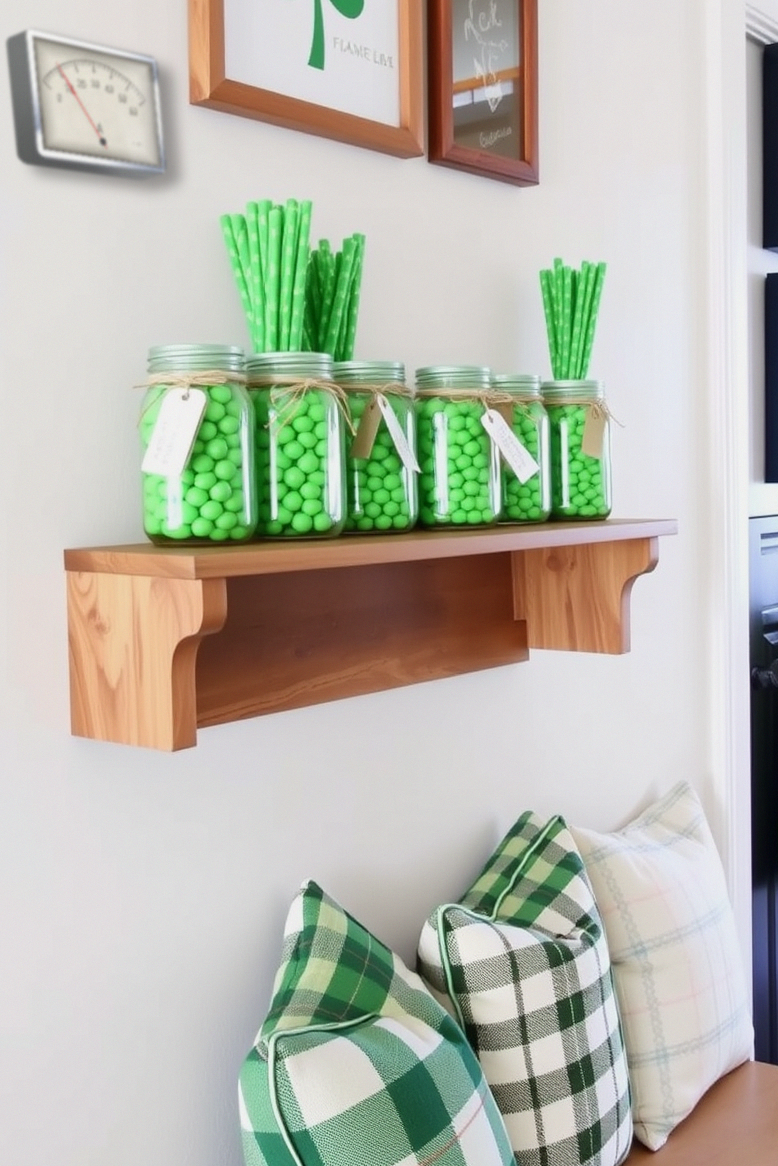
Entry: 10; A
